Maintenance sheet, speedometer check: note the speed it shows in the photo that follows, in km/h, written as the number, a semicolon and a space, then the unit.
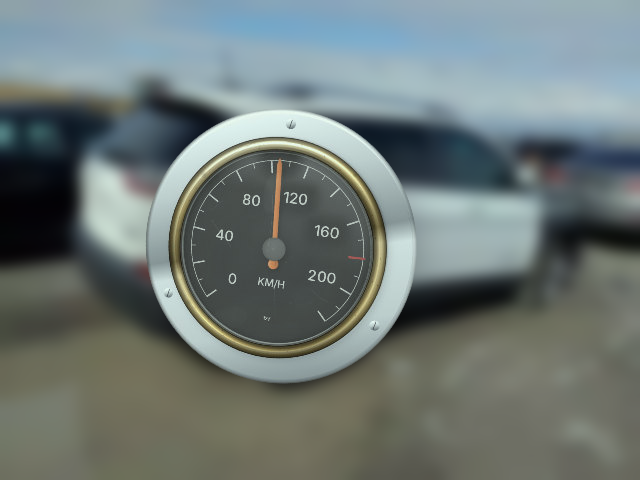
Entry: 105; km/h
